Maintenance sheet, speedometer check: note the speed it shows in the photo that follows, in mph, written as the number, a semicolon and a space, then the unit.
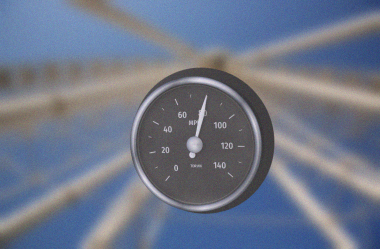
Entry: 80; mph
